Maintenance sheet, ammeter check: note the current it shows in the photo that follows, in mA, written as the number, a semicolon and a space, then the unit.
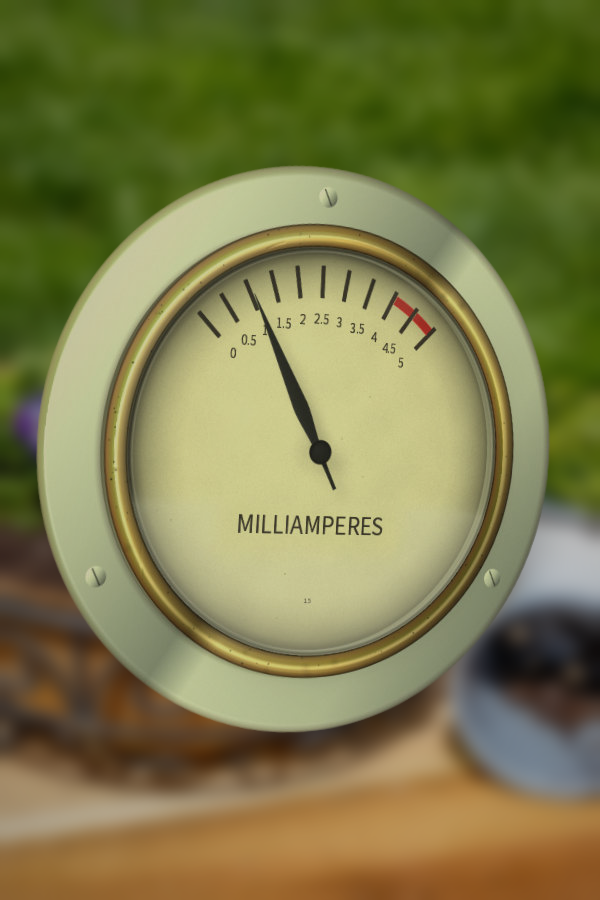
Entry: 1; mA
